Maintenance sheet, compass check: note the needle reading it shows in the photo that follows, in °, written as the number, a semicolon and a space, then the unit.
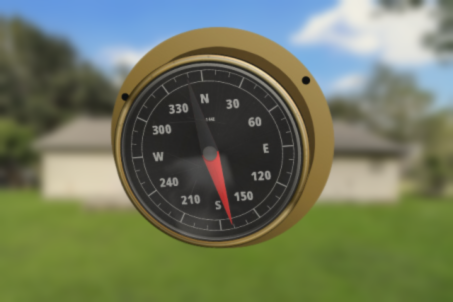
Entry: 170; °
